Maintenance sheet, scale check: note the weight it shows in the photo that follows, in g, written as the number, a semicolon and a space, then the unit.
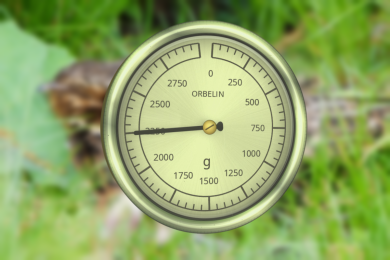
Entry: 2250; g
